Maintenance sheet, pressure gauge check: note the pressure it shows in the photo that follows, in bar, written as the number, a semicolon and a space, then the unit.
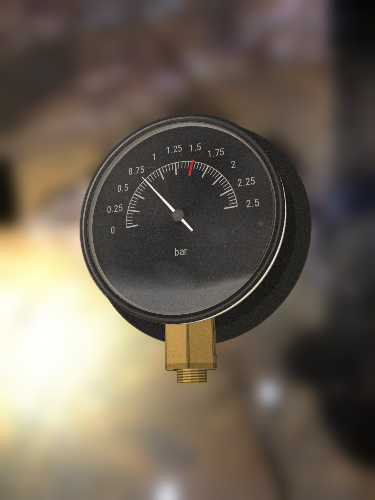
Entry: 0.75; bar
